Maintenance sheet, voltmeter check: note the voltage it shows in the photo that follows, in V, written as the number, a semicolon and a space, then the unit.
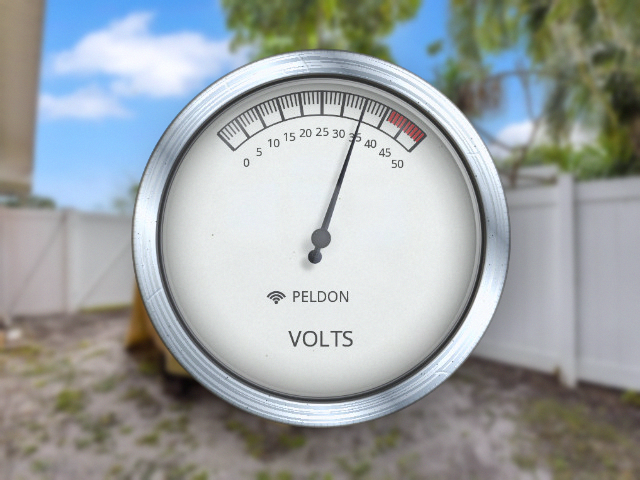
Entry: 35; V
